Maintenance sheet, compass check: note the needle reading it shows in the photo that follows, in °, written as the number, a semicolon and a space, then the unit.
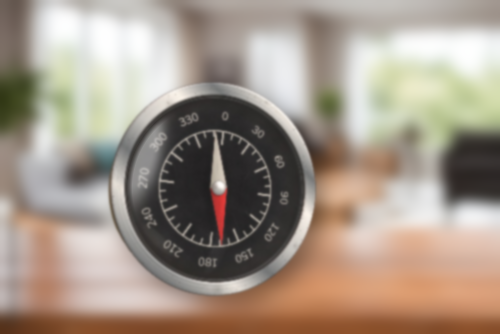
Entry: 170; °
